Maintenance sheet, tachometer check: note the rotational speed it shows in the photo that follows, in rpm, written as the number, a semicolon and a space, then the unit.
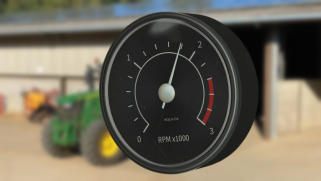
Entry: 1800; rpm
